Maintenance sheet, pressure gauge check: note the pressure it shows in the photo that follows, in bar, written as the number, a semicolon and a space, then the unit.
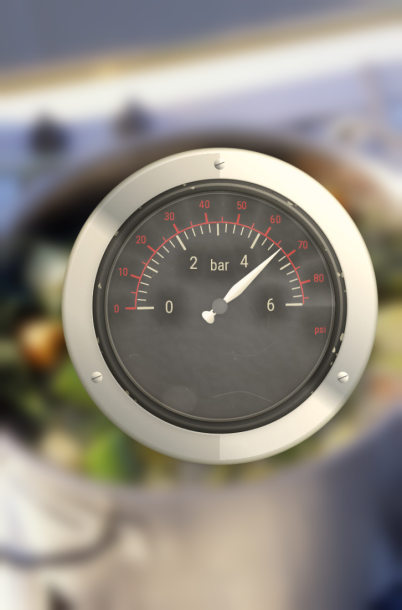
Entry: 4.6; bar
